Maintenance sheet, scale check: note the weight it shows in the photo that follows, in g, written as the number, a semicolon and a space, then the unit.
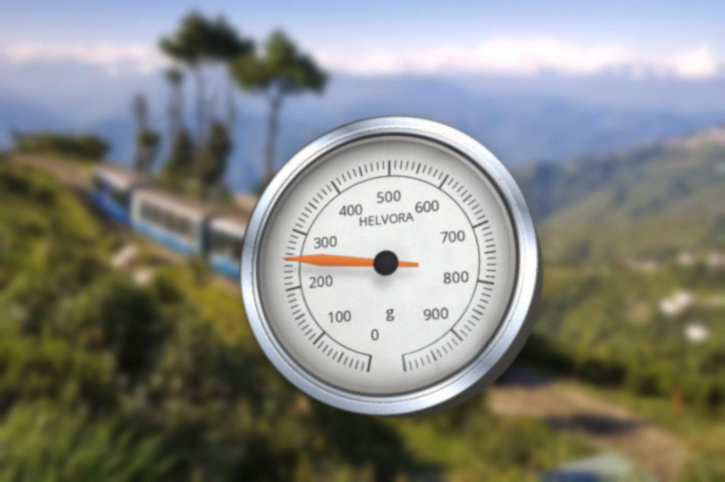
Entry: 250; g
